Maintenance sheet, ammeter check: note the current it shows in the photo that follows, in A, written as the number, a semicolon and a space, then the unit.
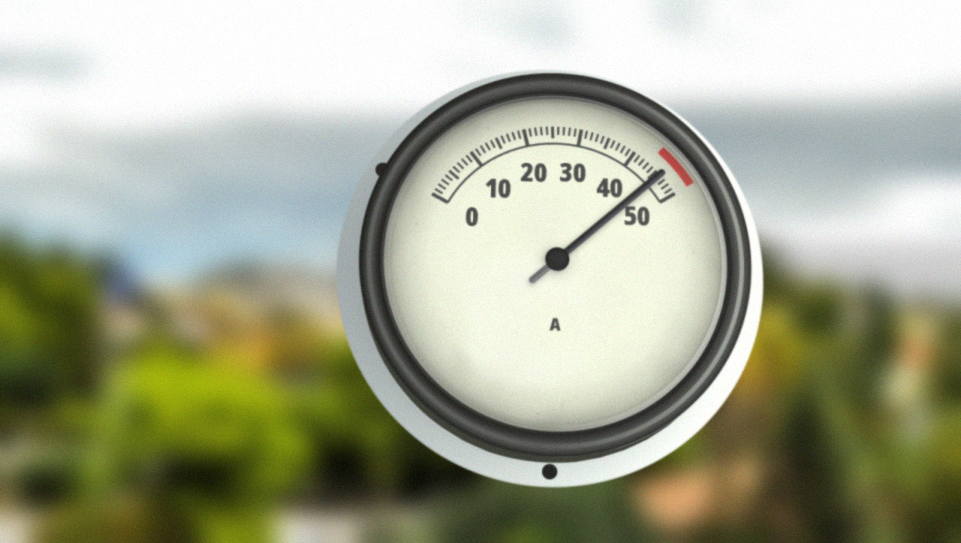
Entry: 46; A
